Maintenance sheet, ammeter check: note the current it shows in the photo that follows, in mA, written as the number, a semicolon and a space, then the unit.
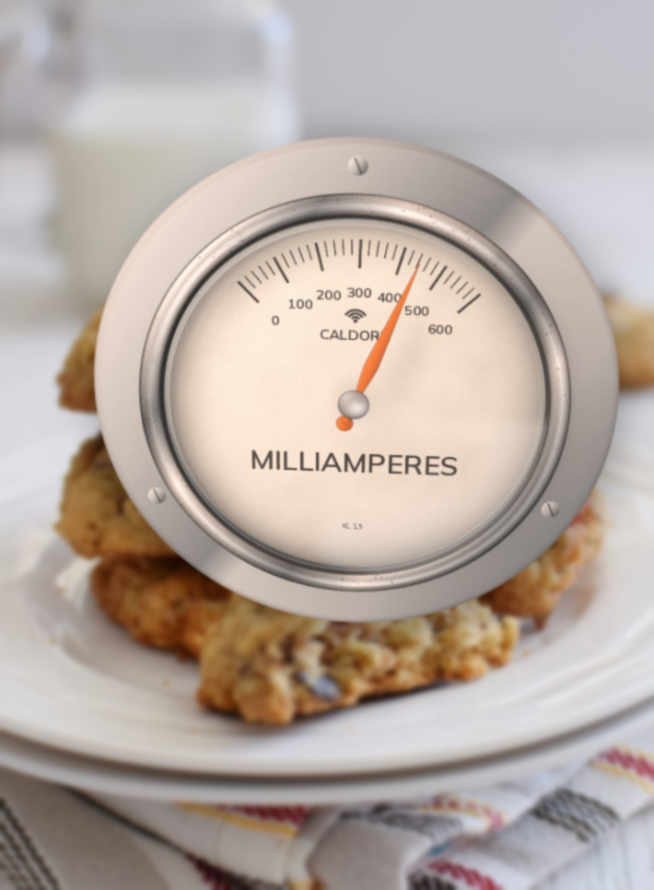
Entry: 440; mA
